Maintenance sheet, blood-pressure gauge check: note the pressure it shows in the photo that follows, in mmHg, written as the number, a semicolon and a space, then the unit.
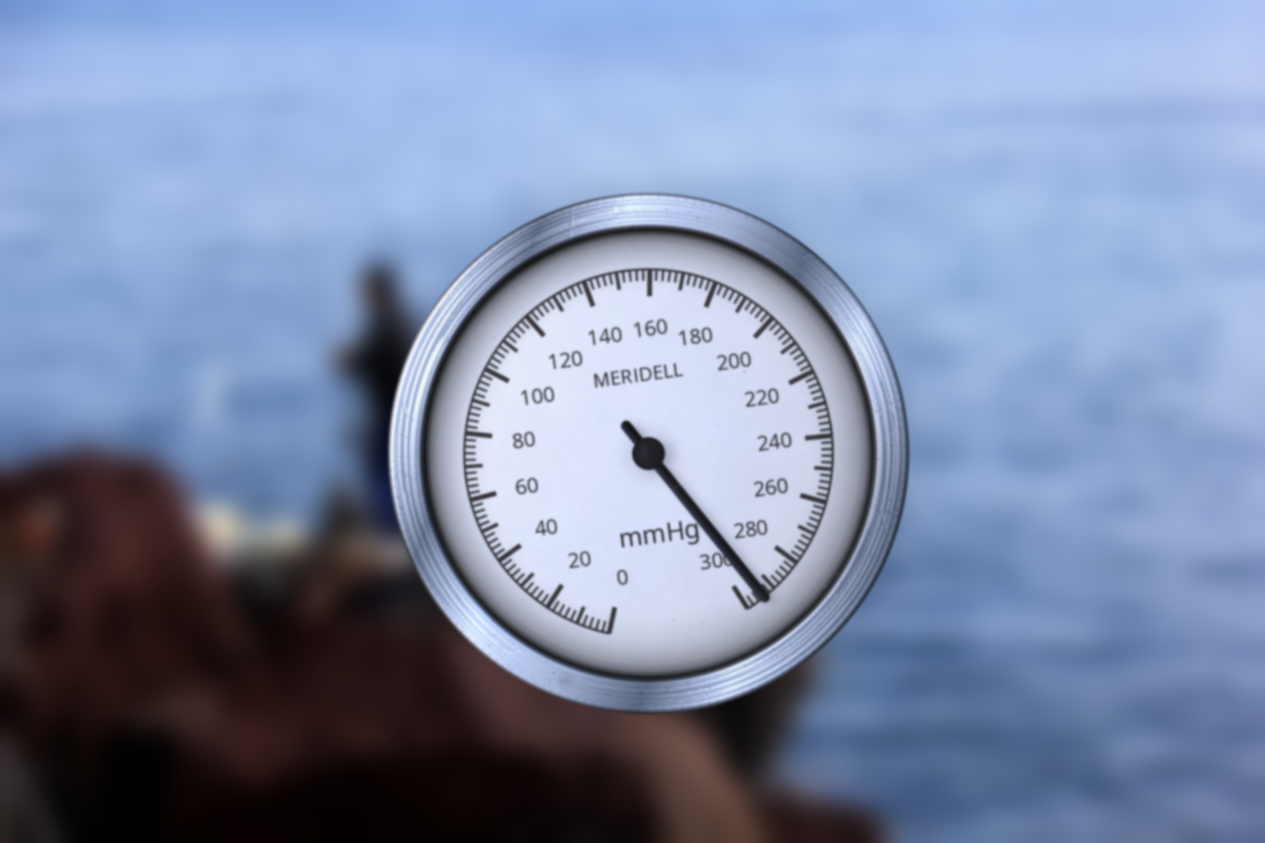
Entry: 294; mmHg
